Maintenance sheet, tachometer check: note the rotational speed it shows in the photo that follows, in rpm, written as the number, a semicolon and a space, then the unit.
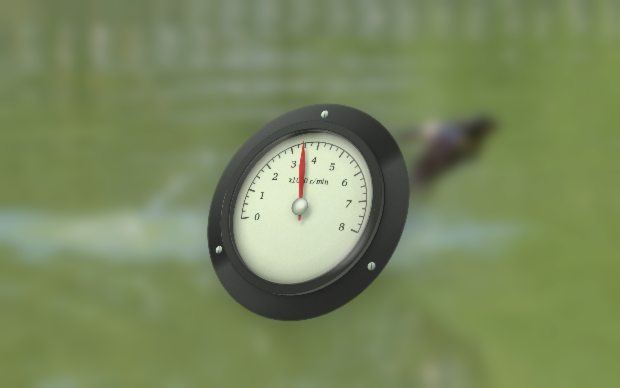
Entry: 3500; rpm
